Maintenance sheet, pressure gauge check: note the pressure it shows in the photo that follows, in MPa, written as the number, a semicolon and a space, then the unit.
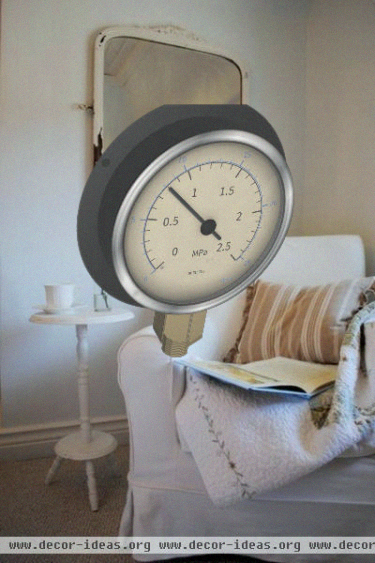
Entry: 0.8; MPa
